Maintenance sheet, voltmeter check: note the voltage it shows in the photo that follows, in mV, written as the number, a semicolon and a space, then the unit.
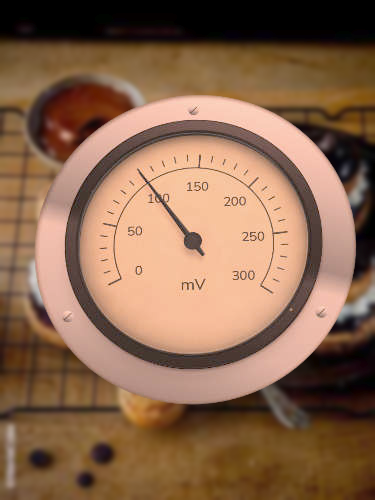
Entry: 100; mV
